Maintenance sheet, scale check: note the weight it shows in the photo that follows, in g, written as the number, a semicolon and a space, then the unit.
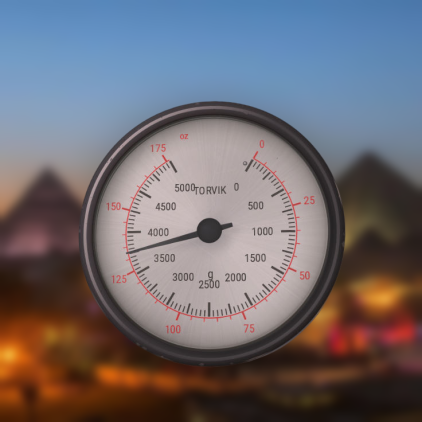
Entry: 3750; g
